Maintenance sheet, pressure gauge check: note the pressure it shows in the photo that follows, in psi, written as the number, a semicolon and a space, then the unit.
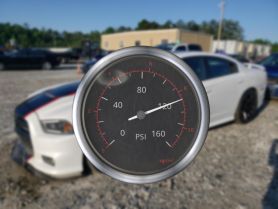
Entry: 120; psi
